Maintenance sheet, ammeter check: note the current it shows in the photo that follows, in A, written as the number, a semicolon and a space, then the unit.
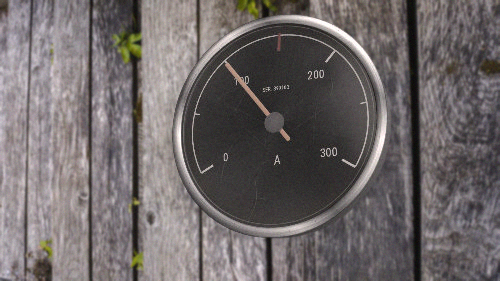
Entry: 100; A
